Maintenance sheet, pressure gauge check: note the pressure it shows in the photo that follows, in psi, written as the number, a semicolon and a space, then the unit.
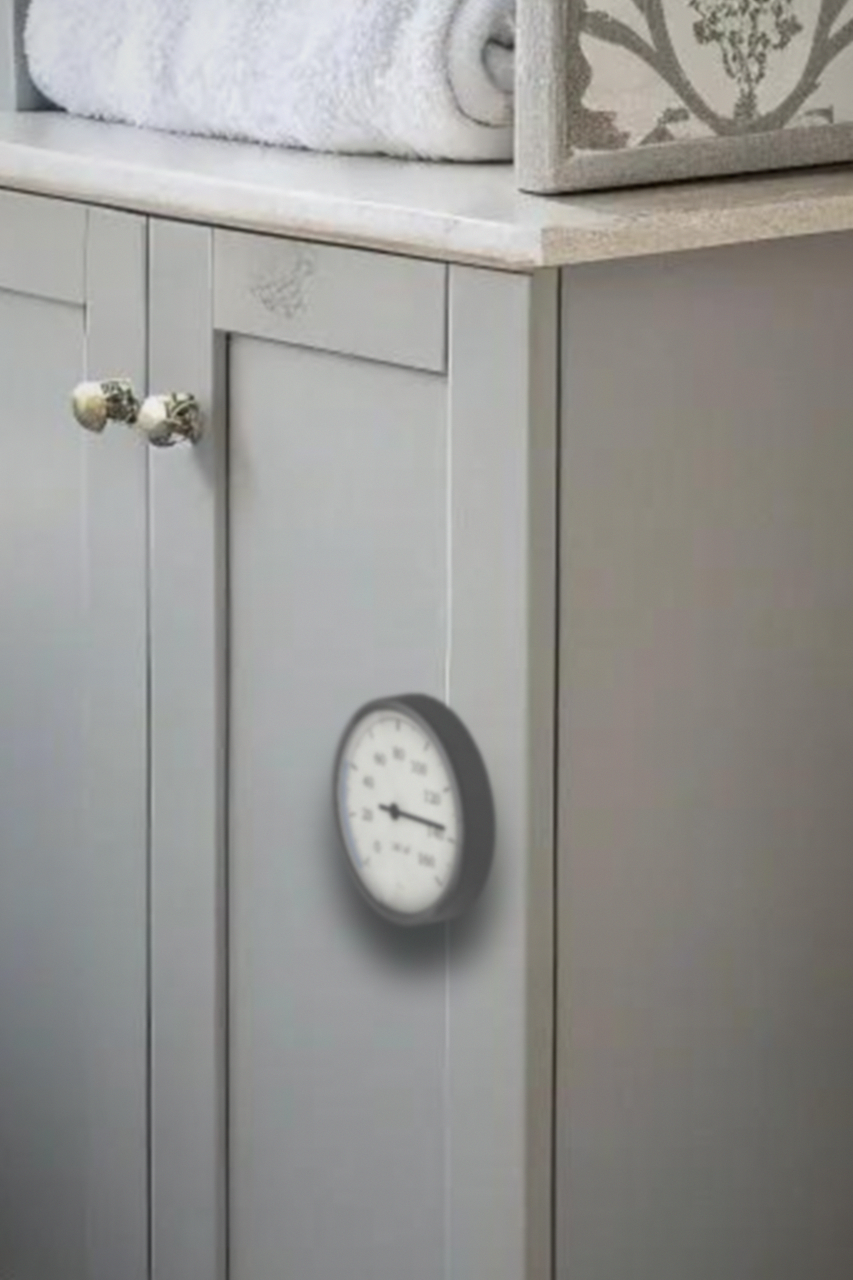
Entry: 135; psi
